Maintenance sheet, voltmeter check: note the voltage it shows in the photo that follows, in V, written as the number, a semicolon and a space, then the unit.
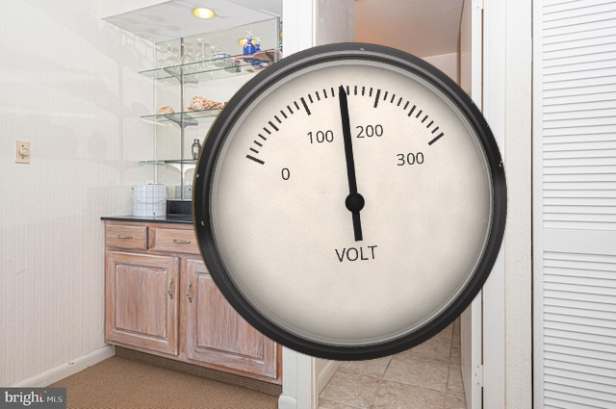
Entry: 150; V
